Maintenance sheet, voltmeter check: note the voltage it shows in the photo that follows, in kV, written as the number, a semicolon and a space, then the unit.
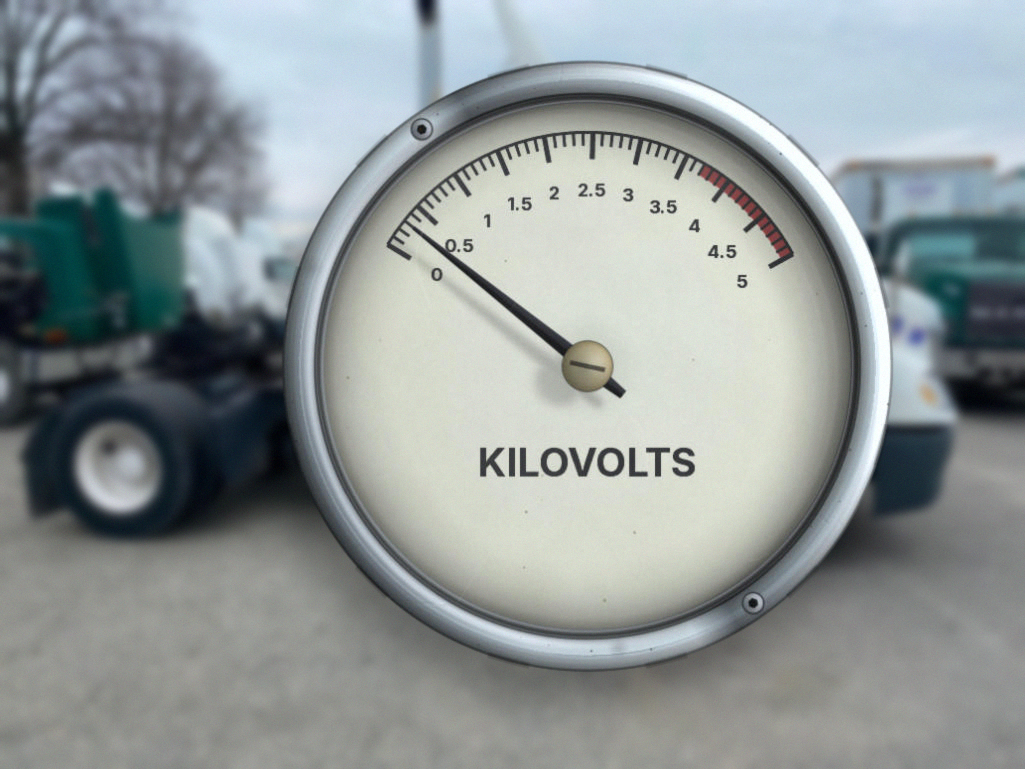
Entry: 0.3; kV
